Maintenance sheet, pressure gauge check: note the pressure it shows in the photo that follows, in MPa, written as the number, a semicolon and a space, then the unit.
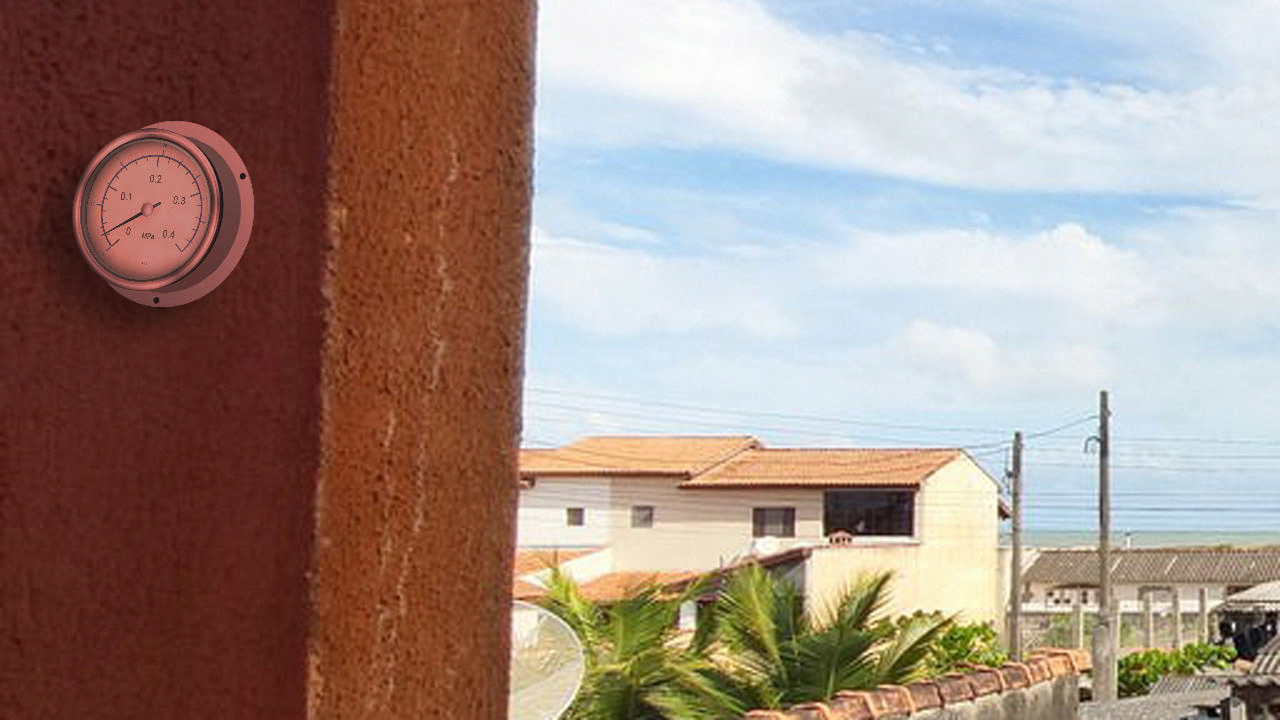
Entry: 0.02; MPa
